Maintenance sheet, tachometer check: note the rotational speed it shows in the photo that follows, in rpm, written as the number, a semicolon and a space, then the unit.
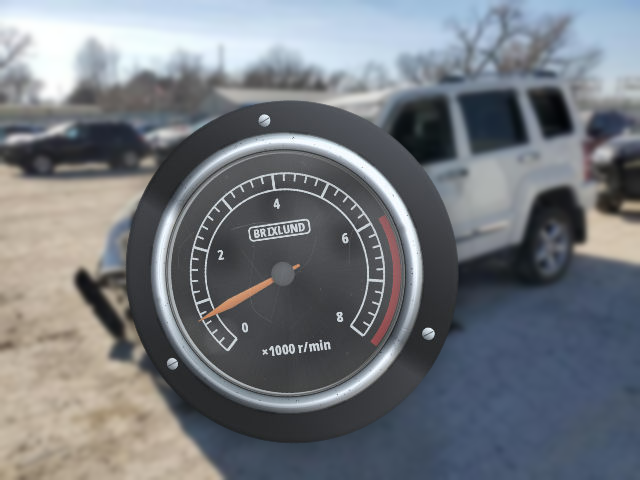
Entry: 700; rpm
